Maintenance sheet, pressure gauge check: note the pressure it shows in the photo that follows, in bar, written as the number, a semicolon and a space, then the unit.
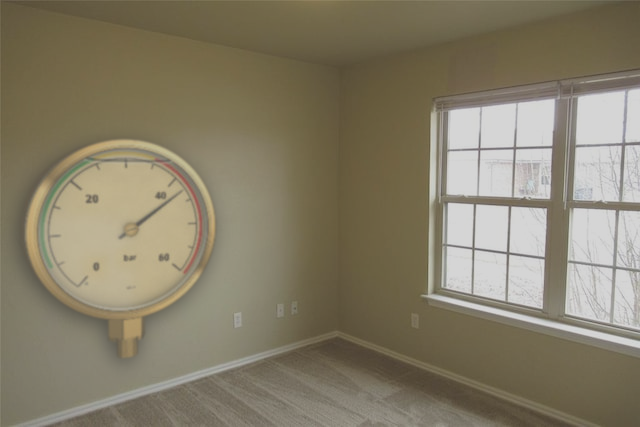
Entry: 42.5; bar
